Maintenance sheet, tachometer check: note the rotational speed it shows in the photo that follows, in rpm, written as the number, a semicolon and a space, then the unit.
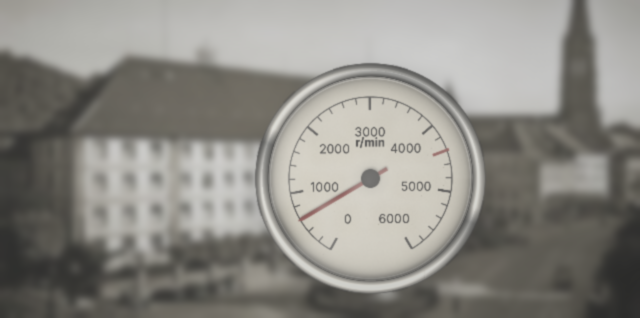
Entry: 600; rpm
